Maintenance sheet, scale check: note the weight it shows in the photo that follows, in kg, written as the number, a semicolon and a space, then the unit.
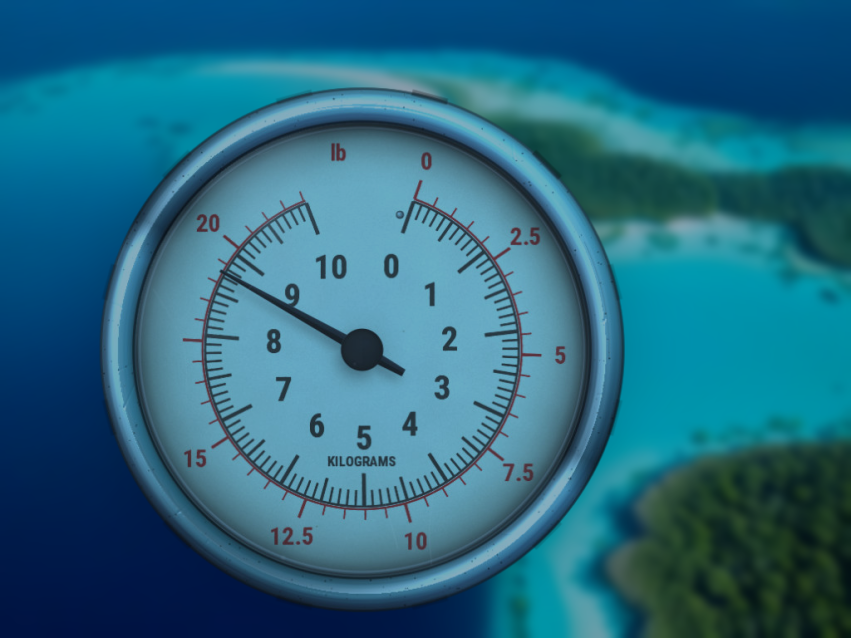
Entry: 8.75; kg
